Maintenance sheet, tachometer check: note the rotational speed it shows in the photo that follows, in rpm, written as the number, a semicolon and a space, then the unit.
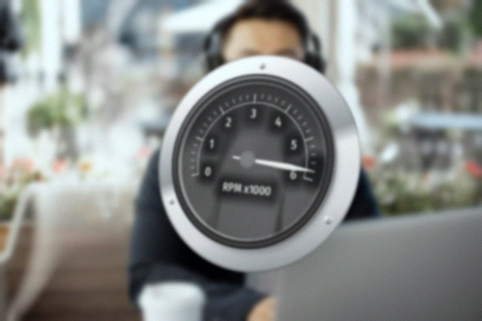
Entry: 5800; rpm
